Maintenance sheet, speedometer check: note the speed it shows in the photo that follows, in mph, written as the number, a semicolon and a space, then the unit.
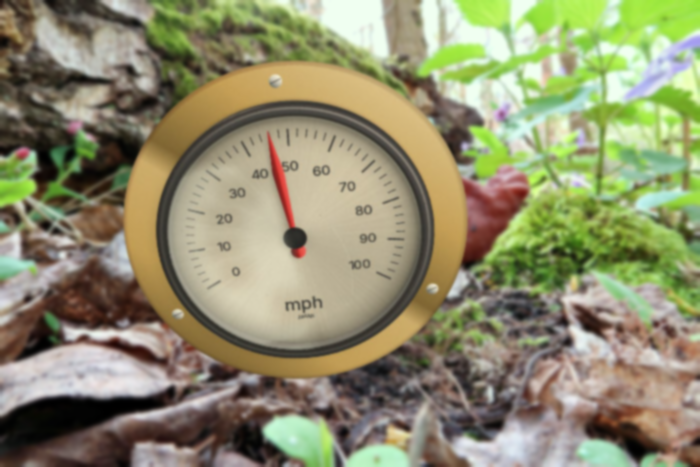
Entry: 46; mph
